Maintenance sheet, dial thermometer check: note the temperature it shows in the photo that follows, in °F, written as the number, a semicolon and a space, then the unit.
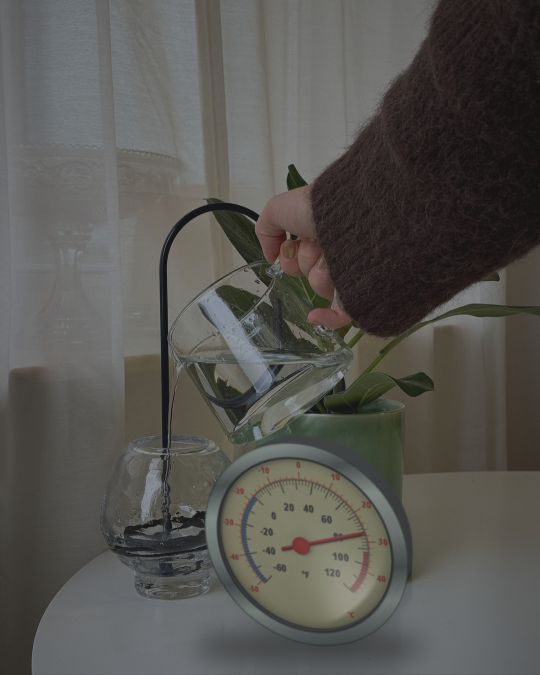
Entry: 80; °F
